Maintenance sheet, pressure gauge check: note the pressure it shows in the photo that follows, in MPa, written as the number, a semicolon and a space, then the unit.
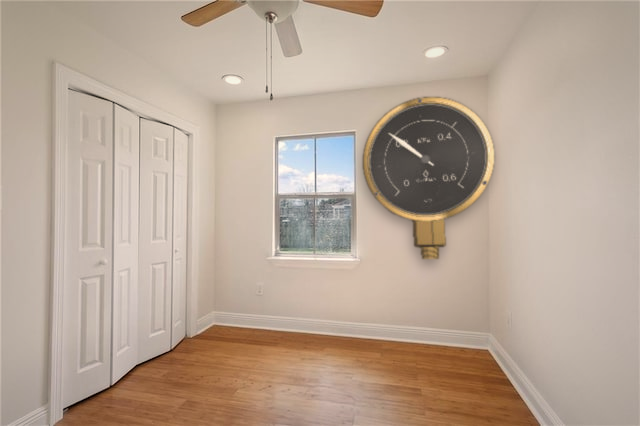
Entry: 0.2; MPa
